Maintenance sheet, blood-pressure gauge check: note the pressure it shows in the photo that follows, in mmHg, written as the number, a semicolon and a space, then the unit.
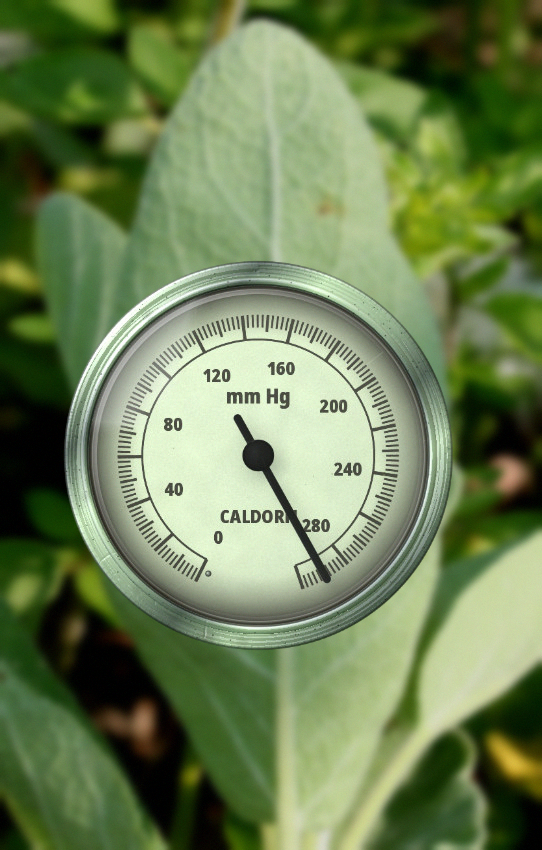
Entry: 290; mmHg
